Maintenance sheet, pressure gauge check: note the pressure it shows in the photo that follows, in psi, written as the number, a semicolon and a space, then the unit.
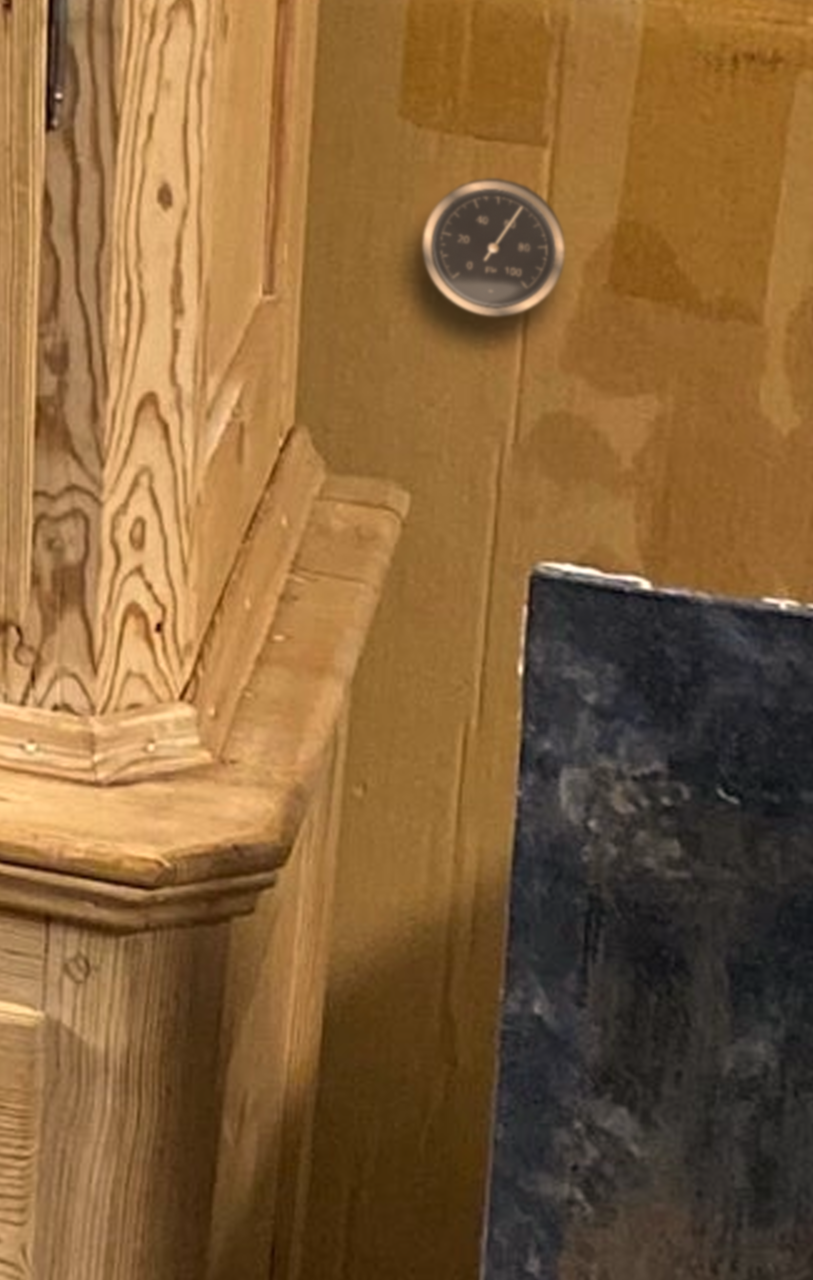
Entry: 60; psi
